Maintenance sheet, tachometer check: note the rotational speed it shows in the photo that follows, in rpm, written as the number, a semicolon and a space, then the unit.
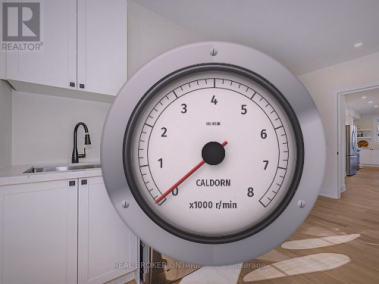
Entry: 100; rpm
